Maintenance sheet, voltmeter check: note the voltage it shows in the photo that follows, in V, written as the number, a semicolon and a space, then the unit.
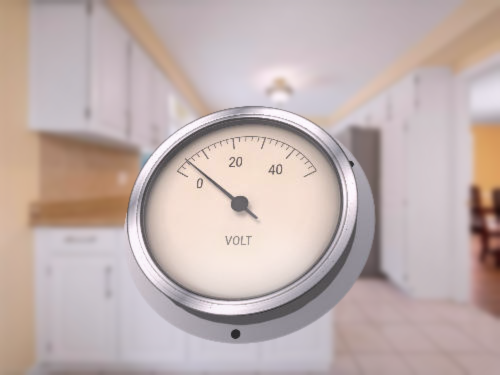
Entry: 4; V
